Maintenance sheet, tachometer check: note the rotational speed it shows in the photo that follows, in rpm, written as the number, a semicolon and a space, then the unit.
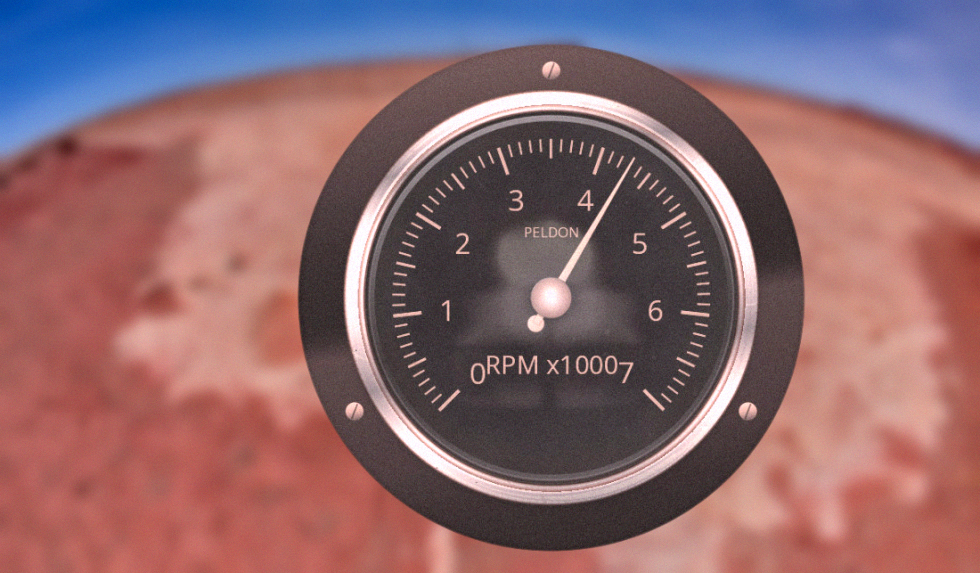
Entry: 4300; rpm
